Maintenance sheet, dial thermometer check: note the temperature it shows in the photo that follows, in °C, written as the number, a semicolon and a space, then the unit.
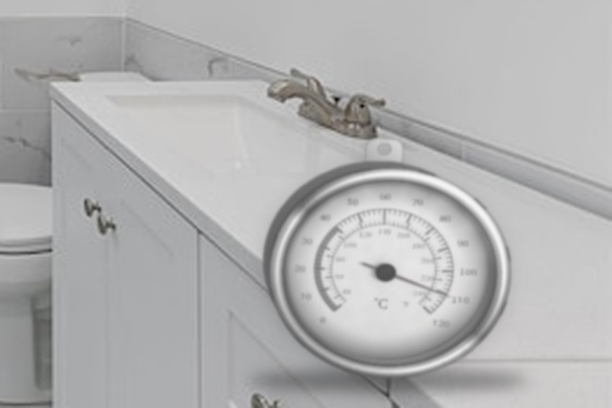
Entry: 110; °C
